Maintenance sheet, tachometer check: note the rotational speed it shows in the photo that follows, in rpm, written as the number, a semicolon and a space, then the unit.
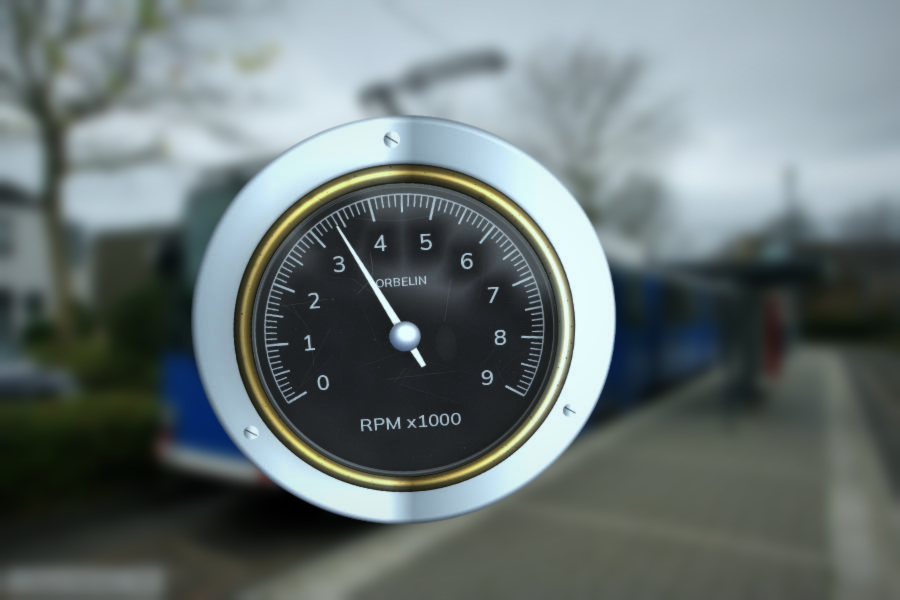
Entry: 3400; rpm
